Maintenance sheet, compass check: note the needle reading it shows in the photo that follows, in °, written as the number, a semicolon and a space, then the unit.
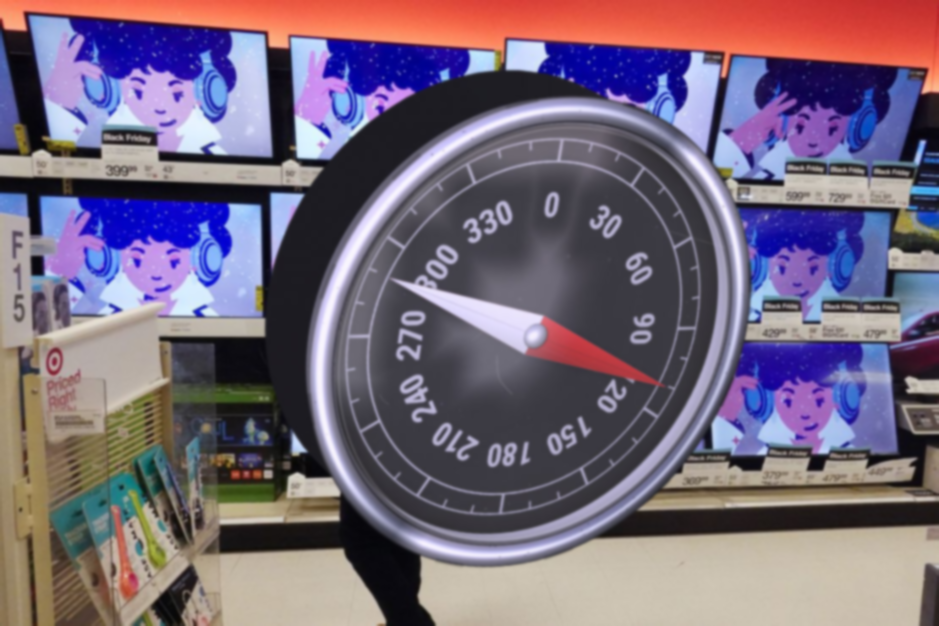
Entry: 110; °
